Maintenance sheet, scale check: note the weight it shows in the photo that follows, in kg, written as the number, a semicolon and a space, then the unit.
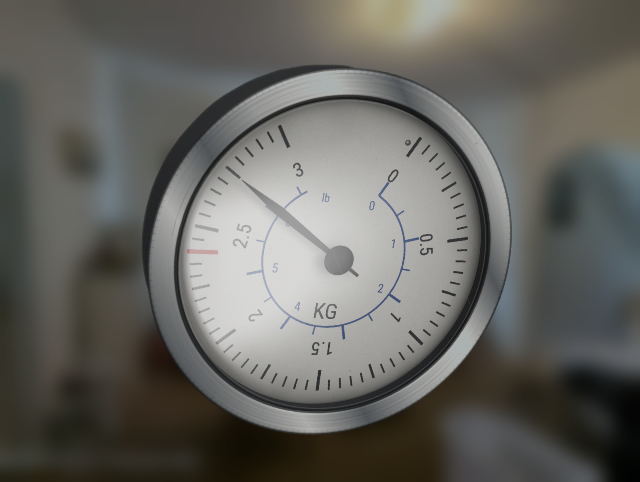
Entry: 2.75; kg
